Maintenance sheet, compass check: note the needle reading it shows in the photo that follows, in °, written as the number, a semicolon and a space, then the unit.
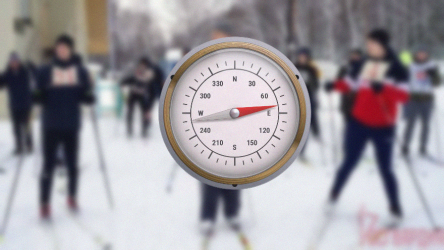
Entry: 80; °
